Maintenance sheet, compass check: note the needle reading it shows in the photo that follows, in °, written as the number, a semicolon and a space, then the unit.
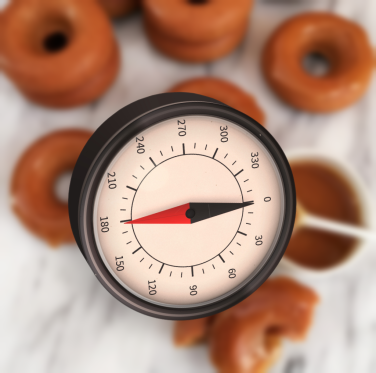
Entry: 180; °
